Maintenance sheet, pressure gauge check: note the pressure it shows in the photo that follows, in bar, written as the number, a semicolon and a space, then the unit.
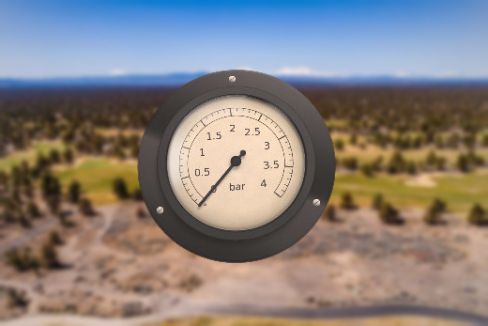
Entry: 0; bar
